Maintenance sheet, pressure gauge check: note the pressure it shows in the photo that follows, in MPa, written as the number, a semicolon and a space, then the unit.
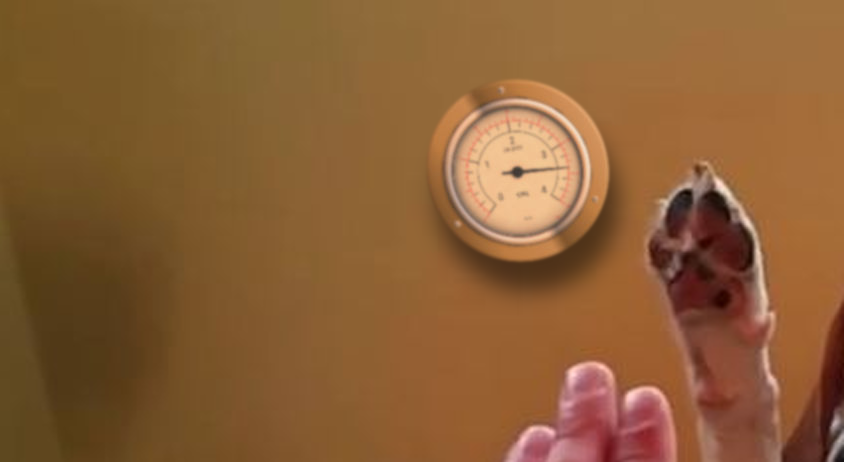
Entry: 3.4; MPa
